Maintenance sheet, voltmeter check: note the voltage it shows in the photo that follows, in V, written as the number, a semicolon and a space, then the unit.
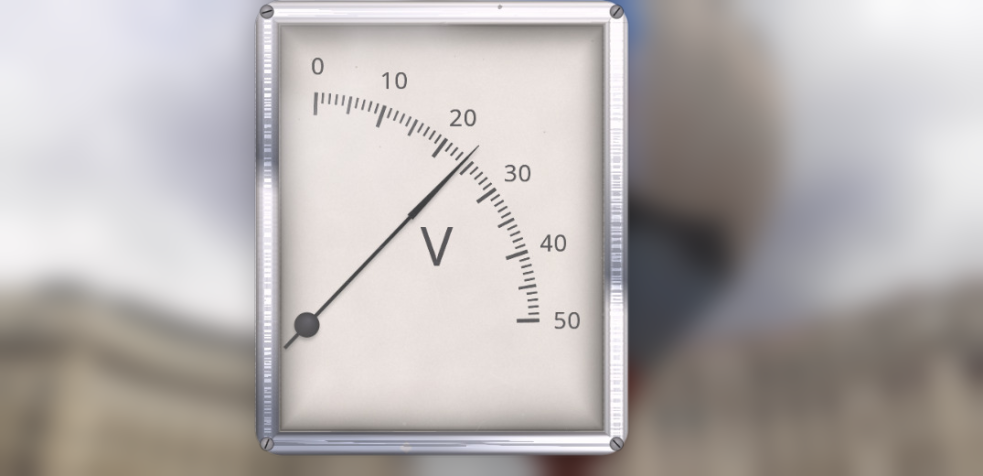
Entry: 24; V
